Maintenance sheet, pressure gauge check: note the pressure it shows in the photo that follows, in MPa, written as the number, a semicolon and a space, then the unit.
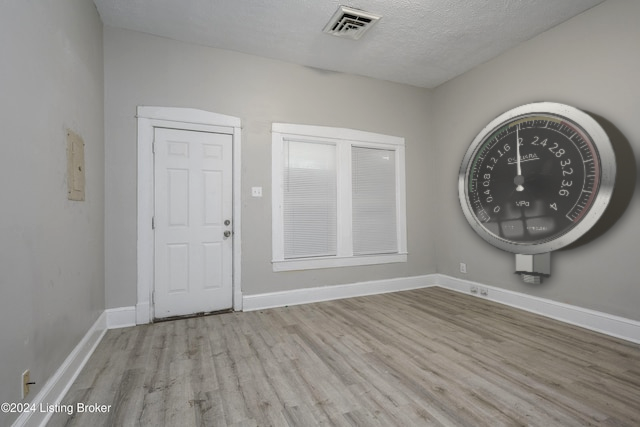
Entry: 2; MPa
